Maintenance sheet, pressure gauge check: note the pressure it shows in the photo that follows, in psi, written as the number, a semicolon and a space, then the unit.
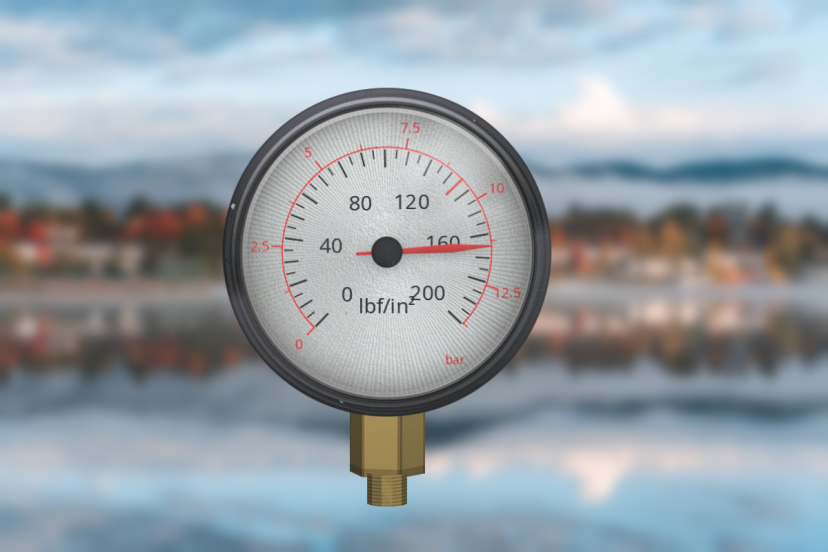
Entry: 165; psi
